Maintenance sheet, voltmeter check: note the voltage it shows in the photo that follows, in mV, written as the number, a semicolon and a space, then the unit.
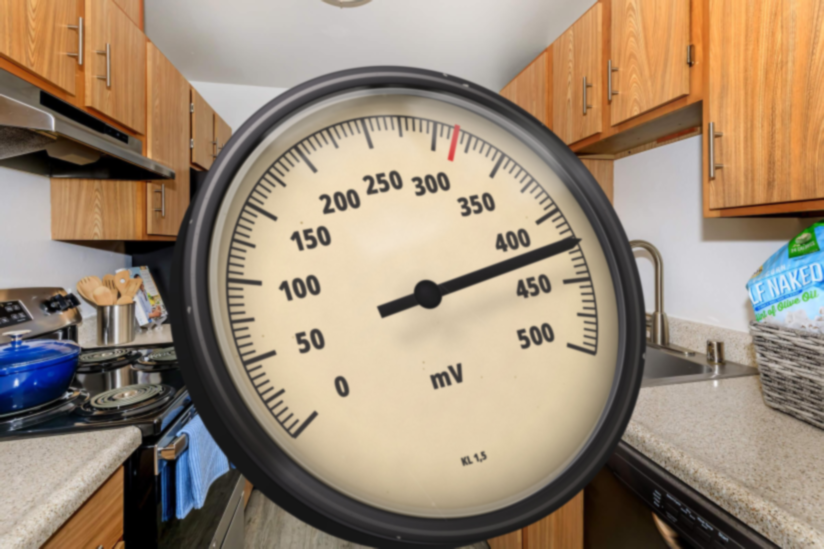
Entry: 425; mV
